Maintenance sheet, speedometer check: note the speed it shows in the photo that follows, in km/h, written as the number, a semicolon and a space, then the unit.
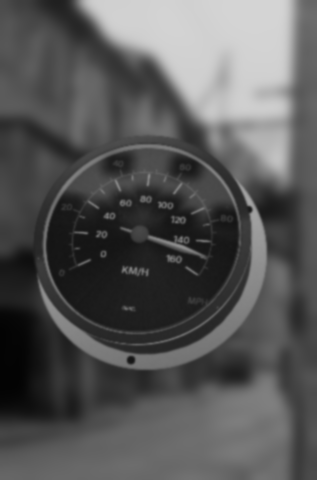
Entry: 150; km/h
